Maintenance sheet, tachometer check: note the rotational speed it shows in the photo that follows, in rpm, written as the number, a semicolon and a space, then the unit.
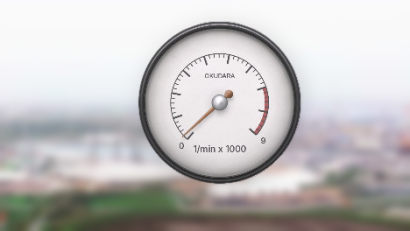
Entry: 200; rpm
